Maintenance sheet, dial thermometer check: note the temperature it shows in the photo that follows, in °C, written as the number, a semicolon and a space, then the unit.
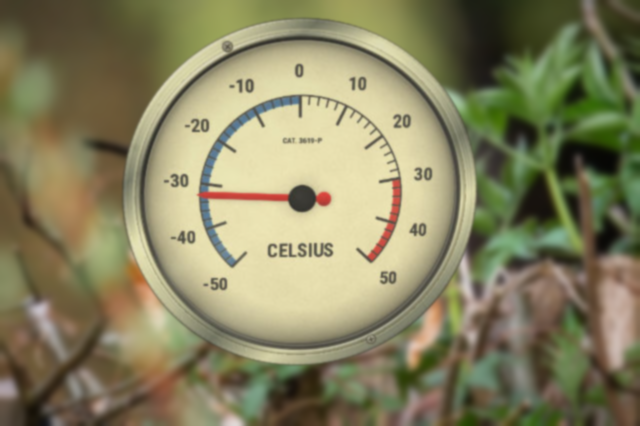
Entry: -32; °C
